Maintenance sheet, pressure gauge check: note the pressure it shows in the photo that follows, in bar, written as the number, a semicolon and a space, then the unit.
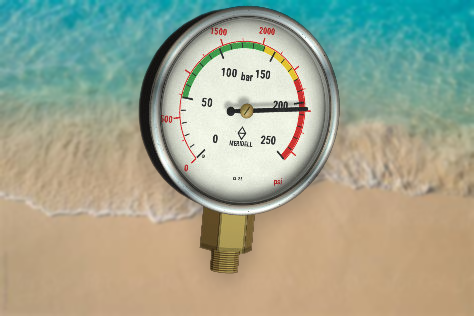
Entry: 205; bar
